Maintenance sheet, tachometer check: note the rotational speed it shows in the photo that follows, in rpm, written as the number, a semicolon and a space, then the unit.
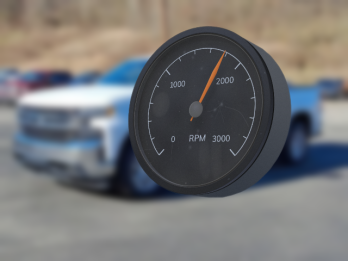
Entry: 1800; rpm
